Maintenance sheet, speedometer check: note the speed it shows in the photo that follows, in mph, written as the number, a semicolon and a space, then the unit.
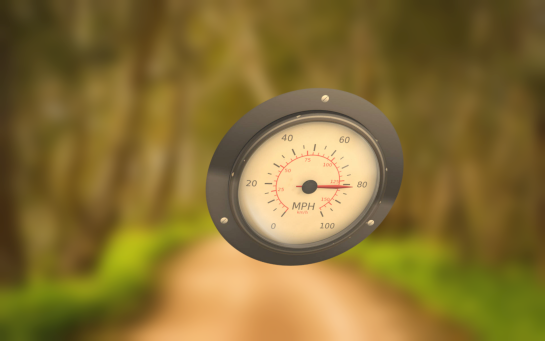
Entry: 80; mph
